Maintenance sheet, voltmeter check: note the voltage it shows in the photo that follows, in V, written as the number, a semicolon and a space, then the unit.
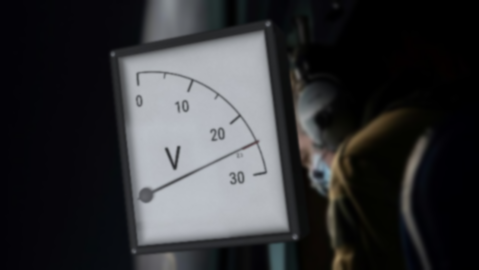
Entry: 25; V
